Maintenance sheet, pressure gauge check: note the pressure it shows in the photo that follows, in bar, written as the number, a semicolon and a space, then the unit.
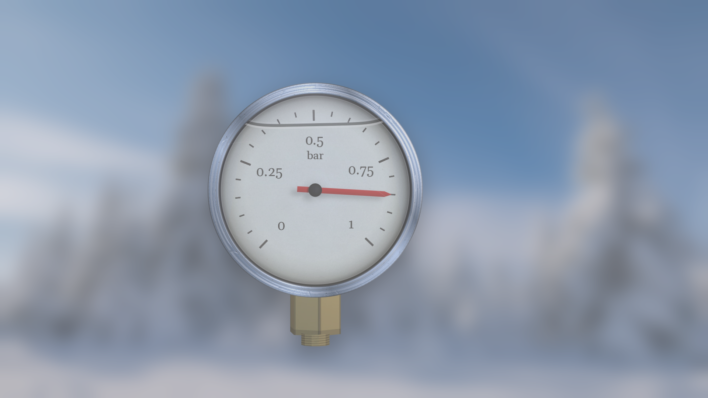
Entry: 0.85; bar
